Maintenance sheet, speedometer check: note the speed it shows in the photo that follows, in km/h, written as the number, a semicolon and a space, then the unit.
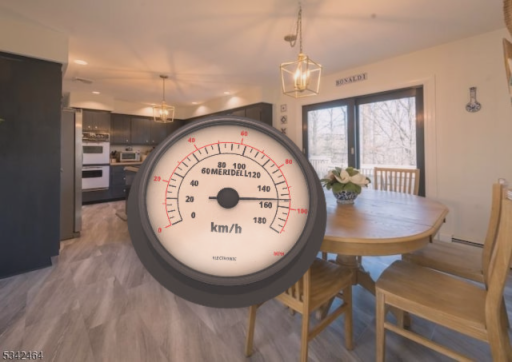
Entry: 155; km/h
